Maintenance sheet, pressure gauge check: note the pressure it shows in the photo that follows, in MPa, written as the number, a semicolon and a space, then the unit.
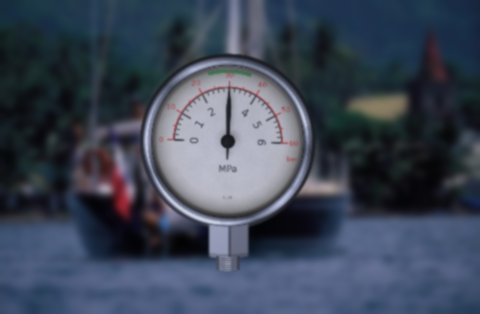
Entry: 3; MPa
